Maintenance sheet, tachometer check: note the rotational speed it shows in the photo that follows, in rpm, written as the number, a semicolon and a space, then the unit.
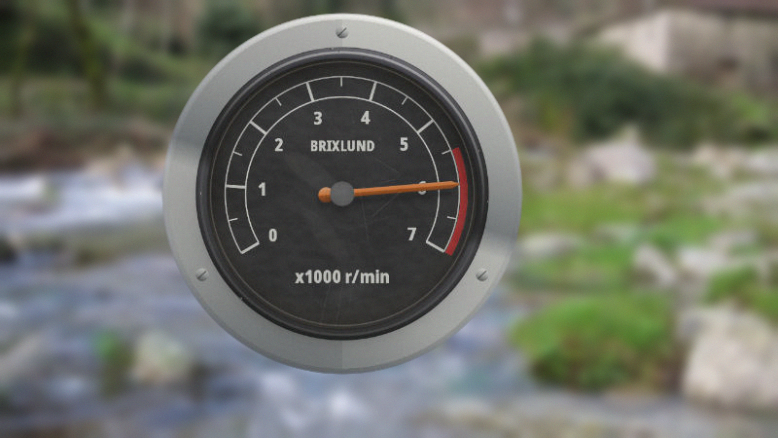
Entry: 6000; rpm
